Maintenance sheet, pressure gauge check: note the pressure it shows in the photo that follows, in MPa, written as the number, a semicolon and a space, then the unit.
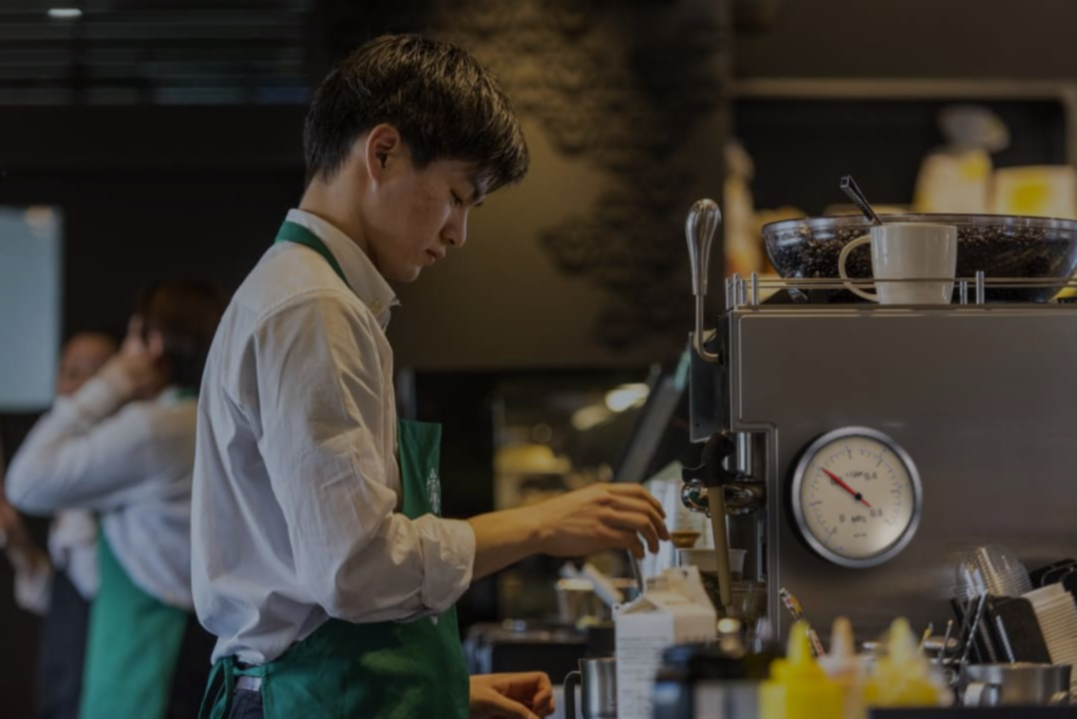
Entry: 0.2; MPa
